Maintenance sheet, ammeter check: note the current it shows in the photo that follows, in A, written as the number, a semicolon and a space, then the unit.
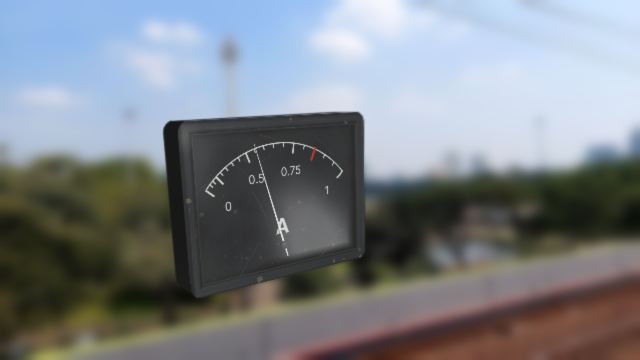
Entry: 0.55; A
